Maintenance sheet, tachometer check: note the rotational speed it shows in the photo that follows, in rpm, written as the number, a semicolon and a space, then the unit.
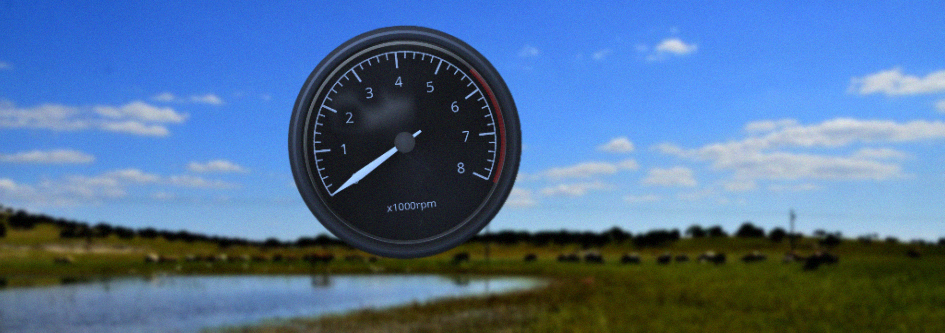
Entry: 0; rpm
